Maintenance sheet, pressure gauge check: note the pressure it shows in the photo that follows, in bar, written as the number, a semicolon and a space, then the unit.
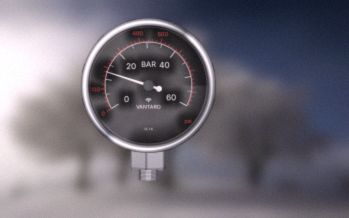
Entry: 12.5; bar
